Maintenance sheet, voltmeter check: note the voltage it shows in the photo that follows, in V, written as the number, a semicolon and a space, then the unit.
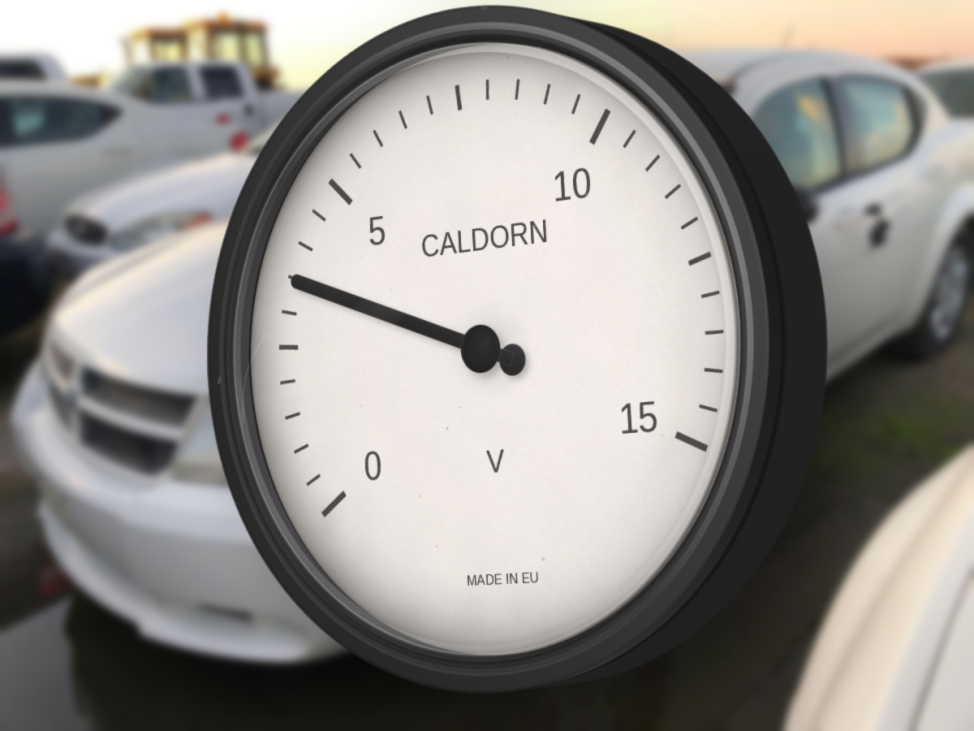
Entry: 3.5; V
